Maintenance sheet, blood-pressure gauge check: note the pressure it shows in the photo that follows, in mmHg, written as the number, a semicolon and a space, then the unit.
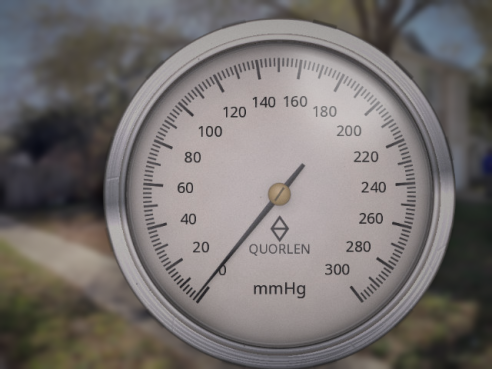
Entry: 2; mmHg
